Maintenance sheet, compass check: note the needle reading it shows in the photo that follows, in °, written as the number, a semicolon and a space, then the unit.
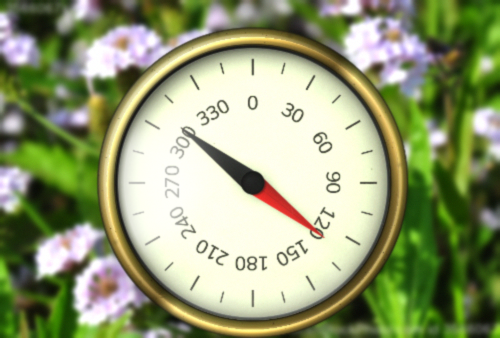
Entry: 127.5; °
